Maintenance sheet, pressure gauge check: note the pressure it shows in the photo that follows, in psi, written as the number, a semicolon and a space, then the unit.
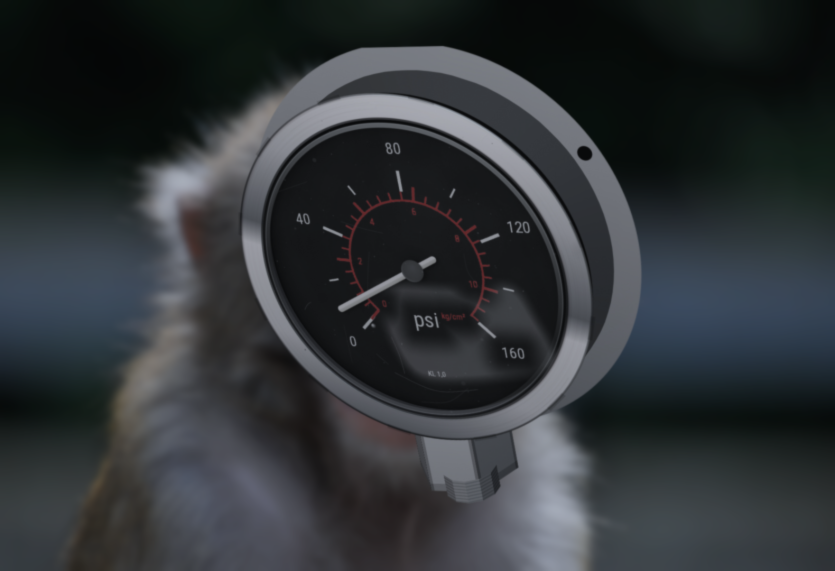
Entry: 10; psi
